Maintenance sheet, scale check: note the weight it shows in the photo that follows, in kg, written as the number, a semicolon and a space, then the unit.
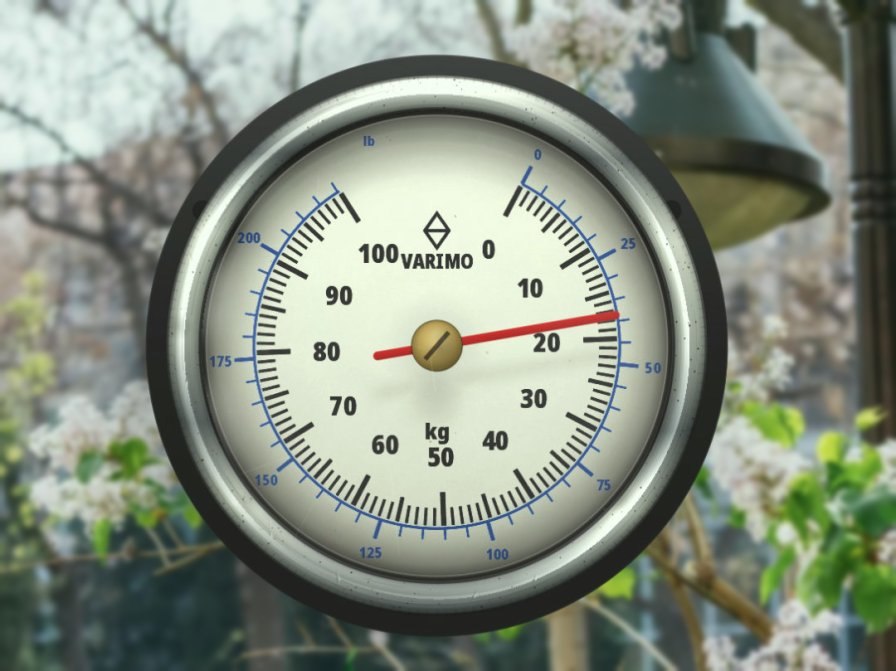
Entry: 17.5; kg
